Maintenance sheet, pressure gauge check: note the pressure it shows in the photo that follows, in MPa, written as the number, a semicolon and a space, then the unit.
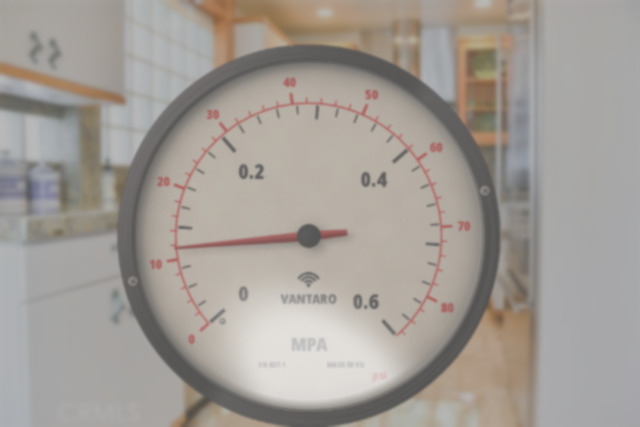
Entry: 0.08; MPa
